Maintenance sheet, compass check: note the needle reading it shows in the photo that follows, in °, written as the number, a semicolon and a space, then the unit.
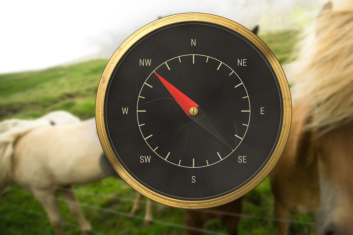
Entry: 315; °
